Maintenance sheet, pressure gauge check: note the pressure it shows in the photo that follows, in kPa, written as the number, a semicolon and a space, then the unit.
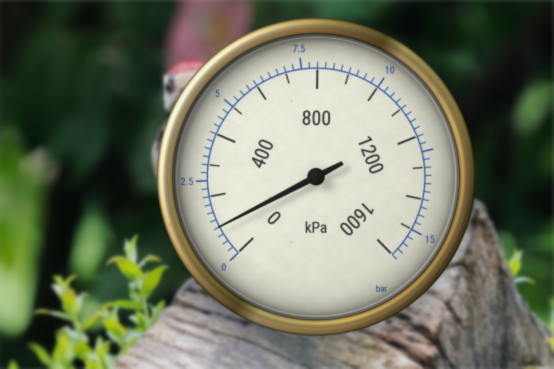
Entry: 100; kPa
